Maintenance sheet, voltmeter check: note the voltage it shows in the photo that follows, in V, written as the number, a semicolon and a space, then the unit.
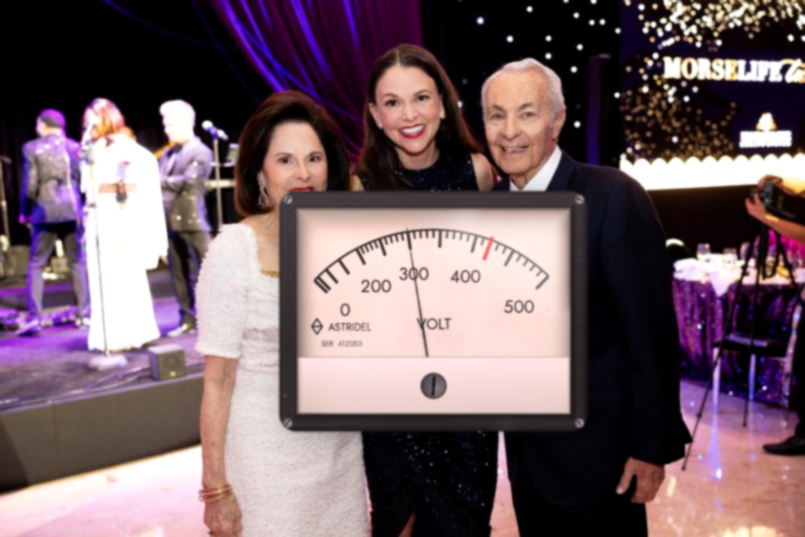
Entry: 300; V
